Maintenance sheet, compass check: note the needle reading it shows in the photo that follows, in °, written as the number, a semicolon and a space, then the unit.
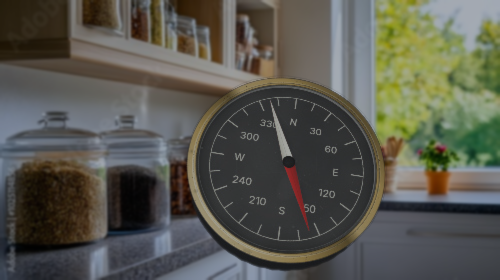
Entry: 157.5; °
